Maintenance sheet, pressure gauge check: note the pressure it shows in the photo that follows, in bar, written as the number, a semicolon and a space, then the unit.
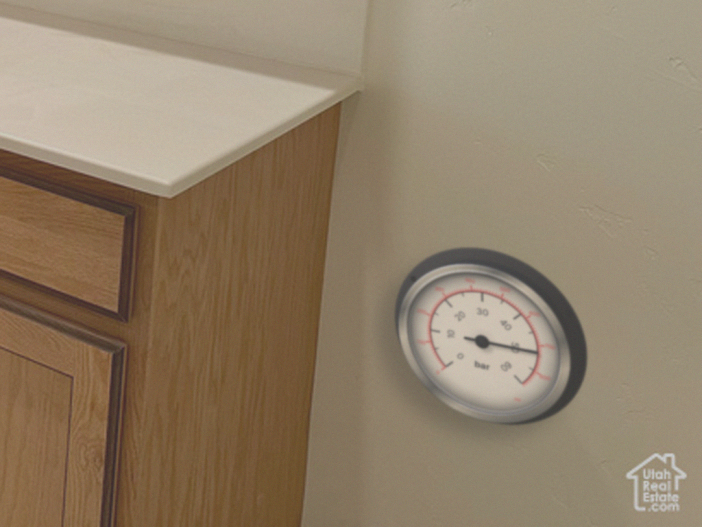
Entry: 50; bar
